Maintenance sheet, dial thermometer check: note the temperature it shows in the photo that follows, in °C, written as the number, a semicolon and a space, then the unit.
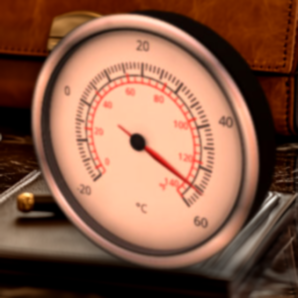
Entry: 55; °C
